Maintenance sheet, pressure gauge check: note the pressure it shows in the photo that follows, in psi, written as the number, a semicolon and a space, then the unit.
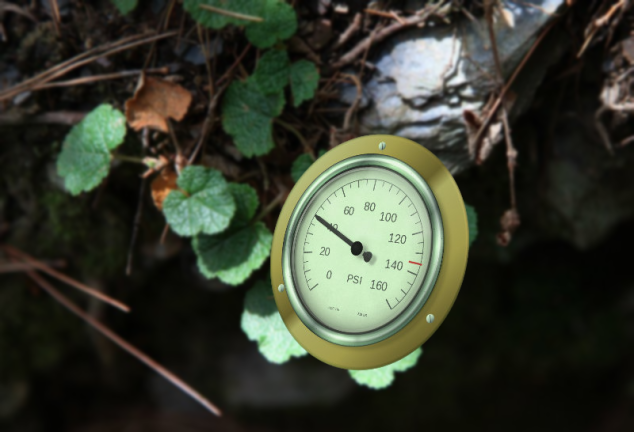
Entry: 40; psi
